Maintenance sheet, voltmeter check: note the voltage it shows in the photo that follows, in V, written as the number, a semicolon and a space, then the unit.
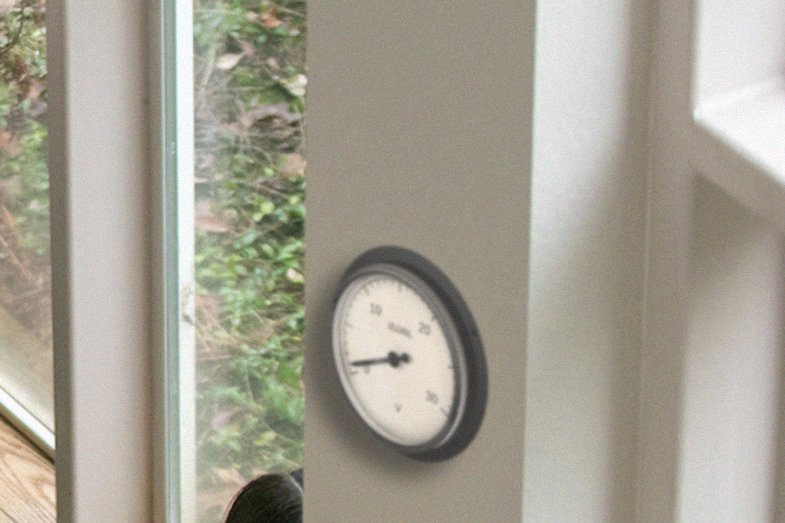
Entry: 1; V
